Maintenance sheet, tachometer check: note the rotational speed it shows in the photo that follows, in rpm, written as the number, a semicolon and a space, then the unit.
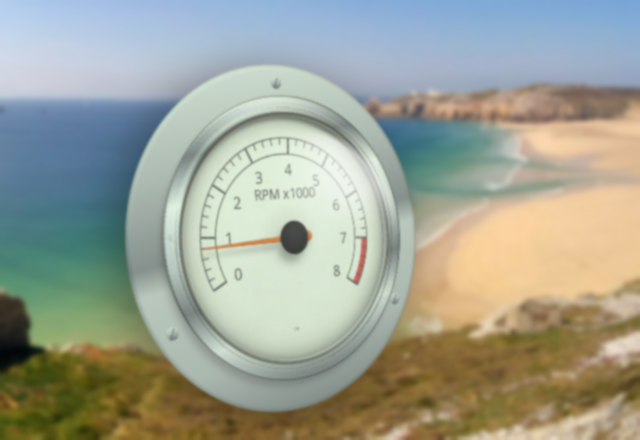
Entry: 800; rpm
